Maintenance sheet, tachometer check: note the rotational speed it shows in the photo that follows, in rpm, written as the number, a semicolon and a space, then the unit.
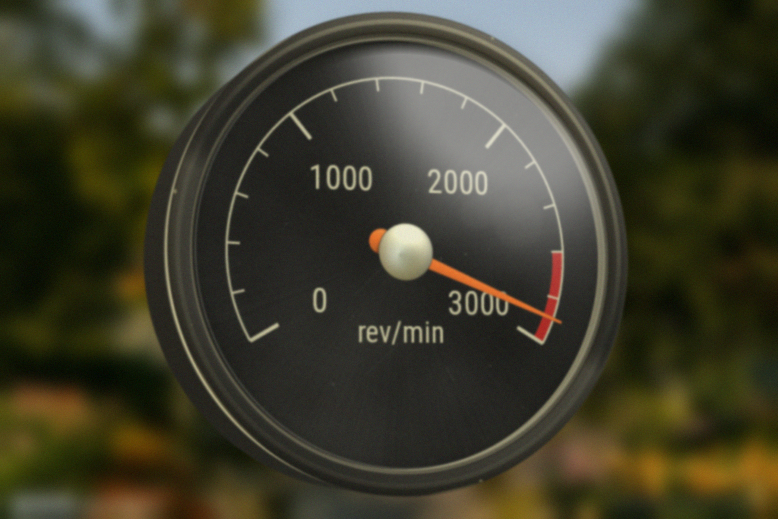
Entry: 2900; rpm
